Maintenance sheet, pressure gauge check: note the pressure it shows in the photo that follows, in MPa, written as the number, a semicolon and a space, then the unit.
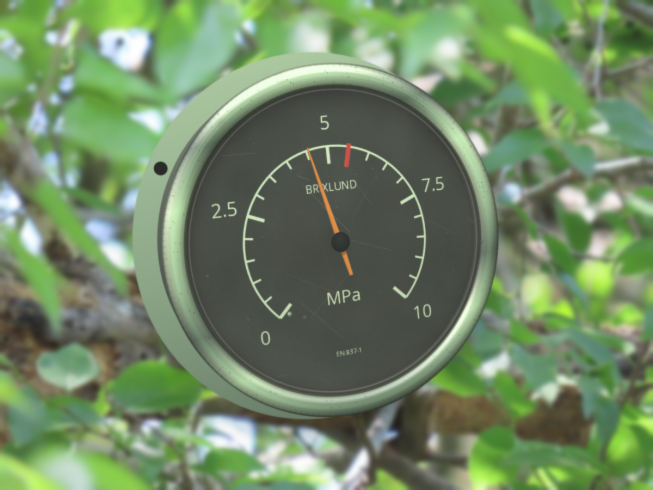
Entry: 4.5; MPa
